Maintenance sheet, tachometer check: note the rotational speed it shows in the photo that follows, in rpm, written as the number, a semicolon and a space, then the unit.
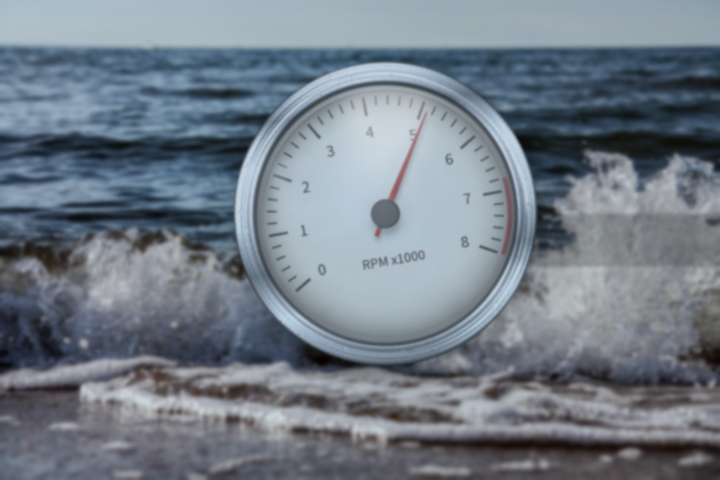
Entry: 5100; rpm
